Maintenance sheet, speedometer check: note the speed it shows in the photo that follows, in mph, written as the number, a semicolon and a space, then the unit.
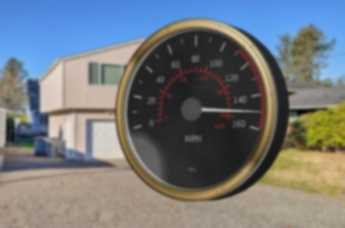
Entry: 150; mph
